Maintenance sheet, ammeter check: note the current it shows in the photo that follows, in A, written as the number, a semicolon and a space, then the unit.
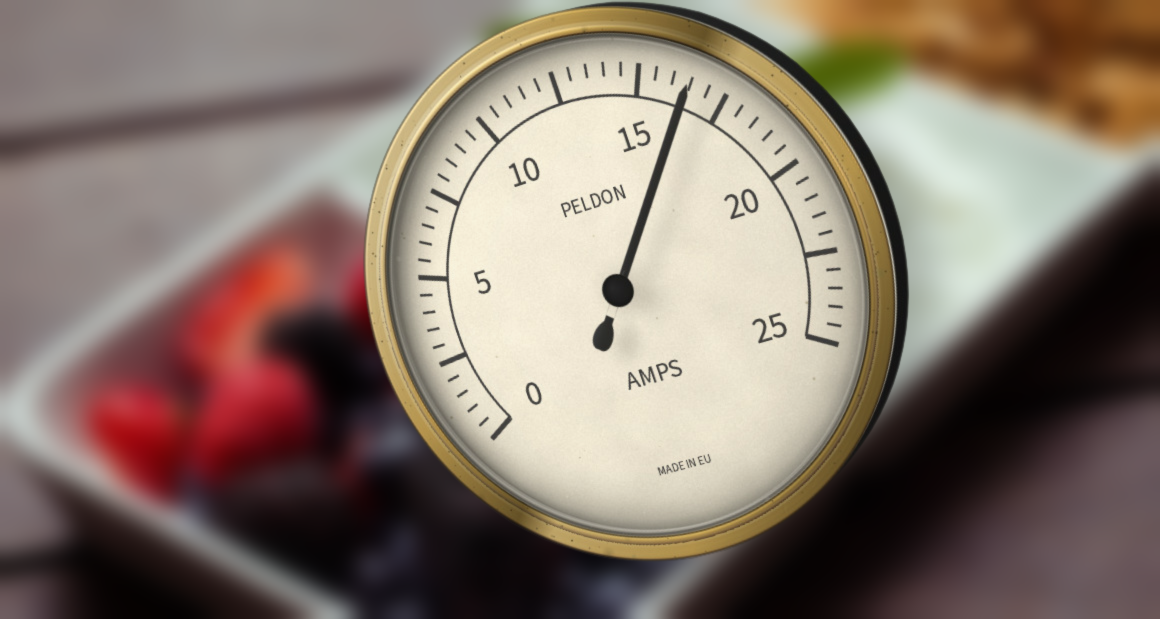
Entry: 16.5; A
